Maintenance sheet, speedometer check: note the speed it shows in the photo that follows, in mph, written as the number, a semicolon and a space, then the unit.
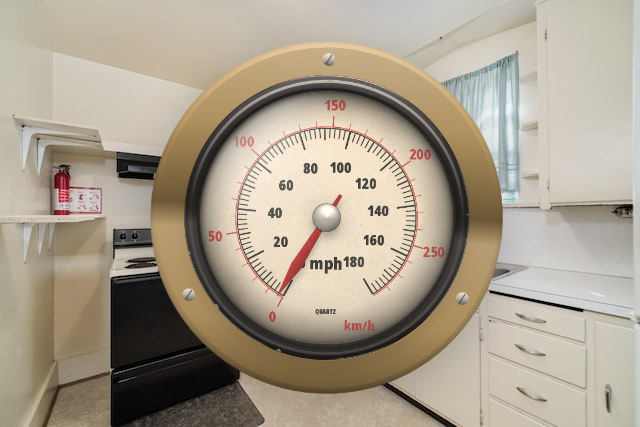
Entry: 2; mph
